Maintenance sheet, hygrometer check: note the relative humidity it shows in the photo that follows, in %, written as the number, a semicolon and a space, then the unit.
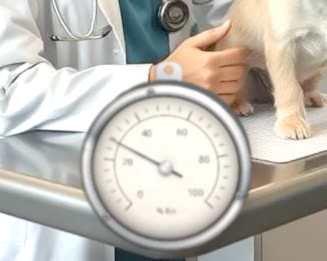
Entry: 28; %
